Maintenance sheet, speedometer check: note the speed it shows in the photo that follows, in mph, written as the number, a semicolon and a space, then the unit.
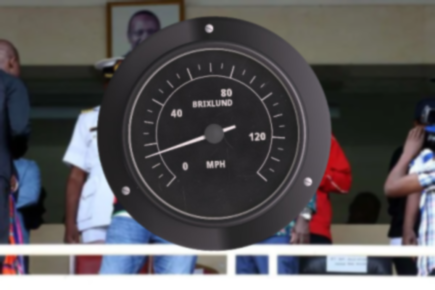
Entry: 15; mph
